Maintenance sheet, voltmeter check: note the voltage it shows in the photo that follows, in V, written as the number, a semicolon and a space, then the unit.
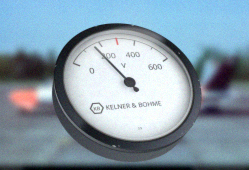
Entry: 150; V
